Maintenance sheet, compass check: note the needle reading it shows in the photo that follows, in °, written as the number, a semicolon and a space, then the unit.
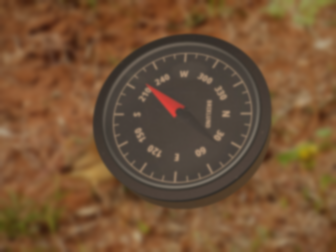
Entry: 220; °
